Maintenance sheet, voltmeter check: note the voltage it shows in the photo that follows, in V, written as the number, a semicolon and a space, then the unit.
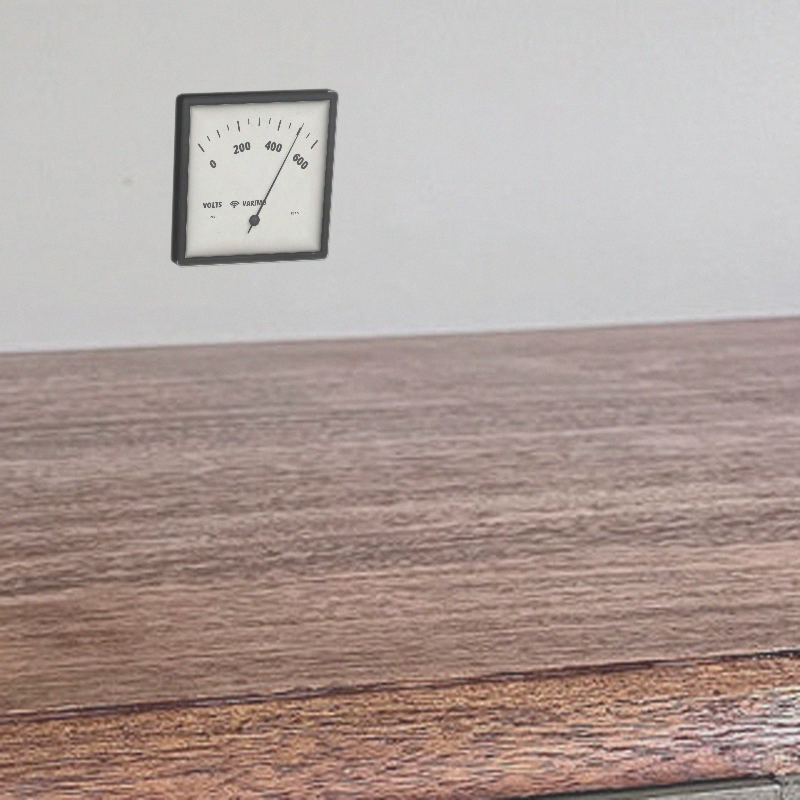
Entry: 500; V
